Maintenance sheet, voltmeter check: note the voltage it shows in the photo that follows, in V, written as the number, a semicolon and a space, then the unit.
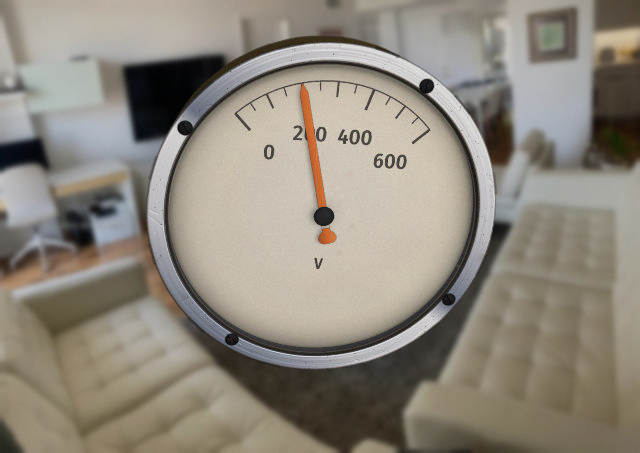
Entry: 200; V
